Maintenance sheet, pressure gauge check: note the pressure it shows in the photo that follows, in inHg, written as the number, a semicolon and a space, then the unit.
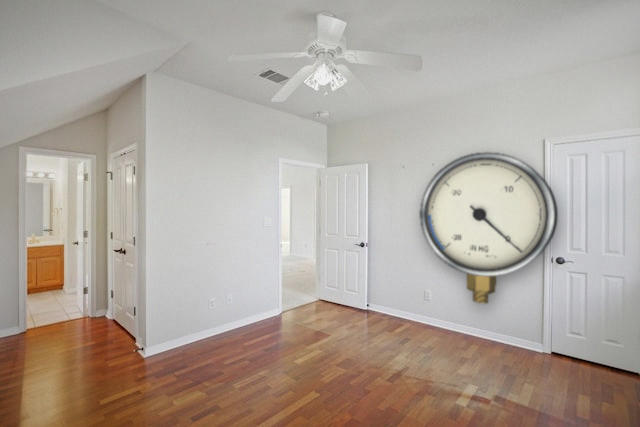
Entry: 0; inHg
